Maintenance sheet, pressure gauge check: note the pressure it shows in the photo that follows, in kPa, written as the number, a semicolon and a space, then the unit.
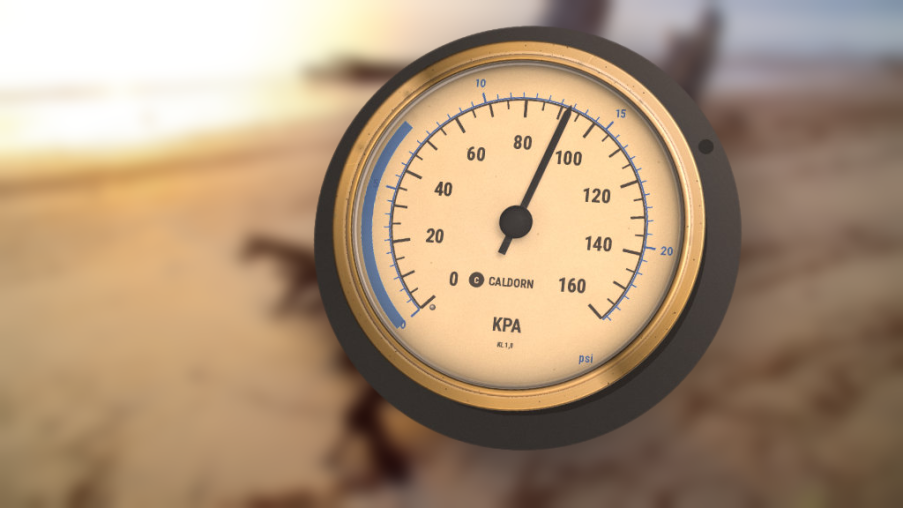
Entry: 92.5; kPa
